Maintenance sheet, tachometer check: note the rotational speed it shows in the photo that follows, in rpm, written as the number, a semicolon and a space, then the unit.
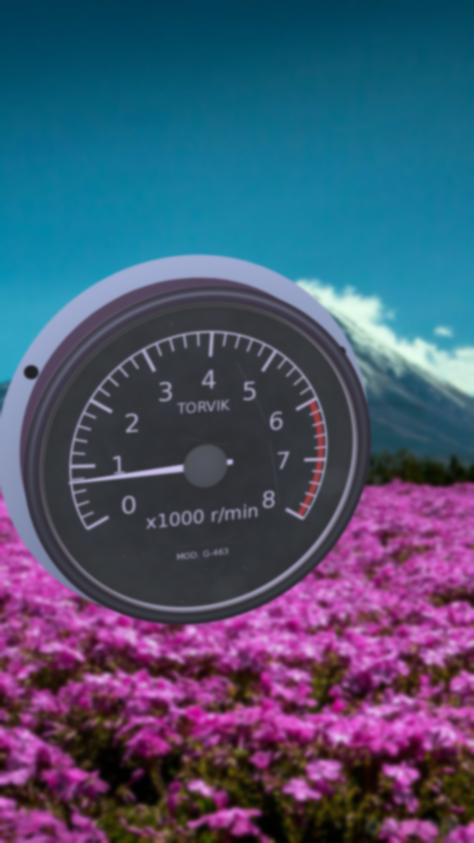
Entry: 800; rpm
